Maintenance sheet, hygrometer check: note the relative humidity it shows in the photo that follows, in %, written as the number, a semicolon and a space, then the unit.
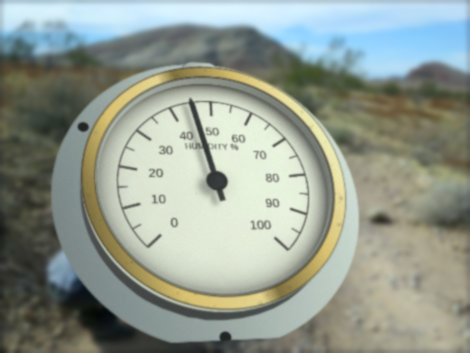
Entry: 45; %
